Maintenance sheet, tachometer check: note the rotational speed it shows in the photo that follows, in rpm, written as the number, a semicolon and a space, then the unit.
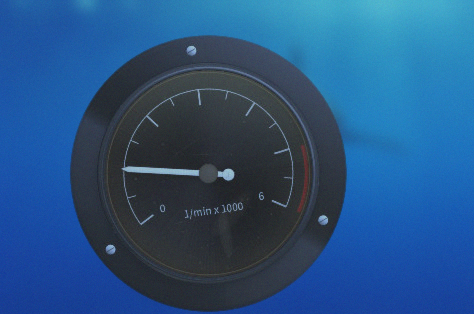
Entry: 1000; rpm
